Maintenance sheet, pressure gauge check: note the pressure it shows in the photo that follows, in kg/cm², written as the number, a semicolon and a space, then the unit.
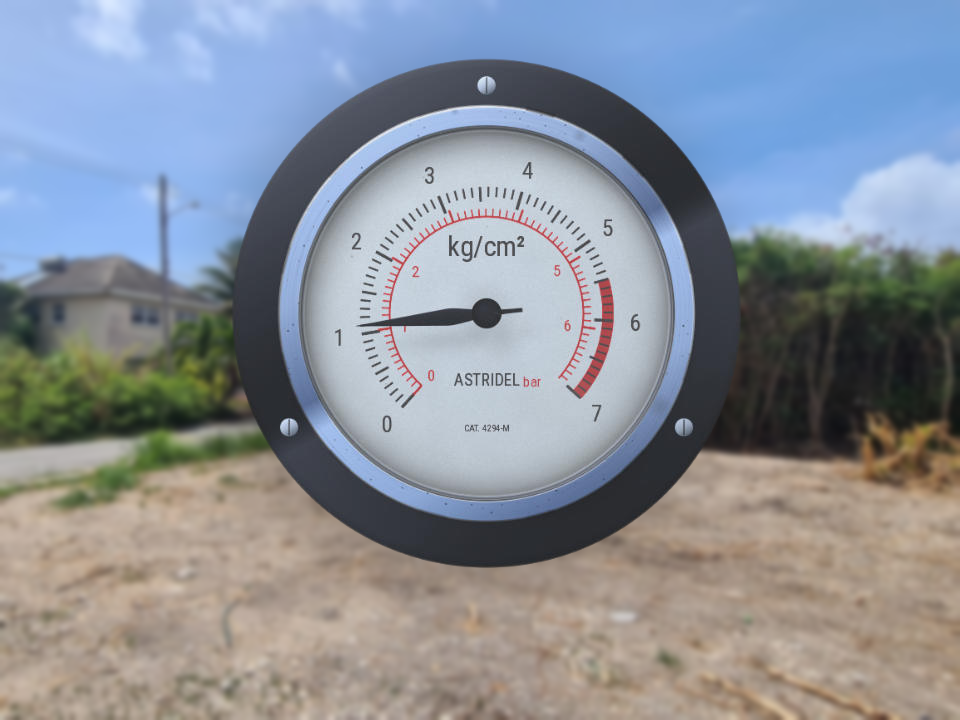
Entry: 1.1; kg/cm²
